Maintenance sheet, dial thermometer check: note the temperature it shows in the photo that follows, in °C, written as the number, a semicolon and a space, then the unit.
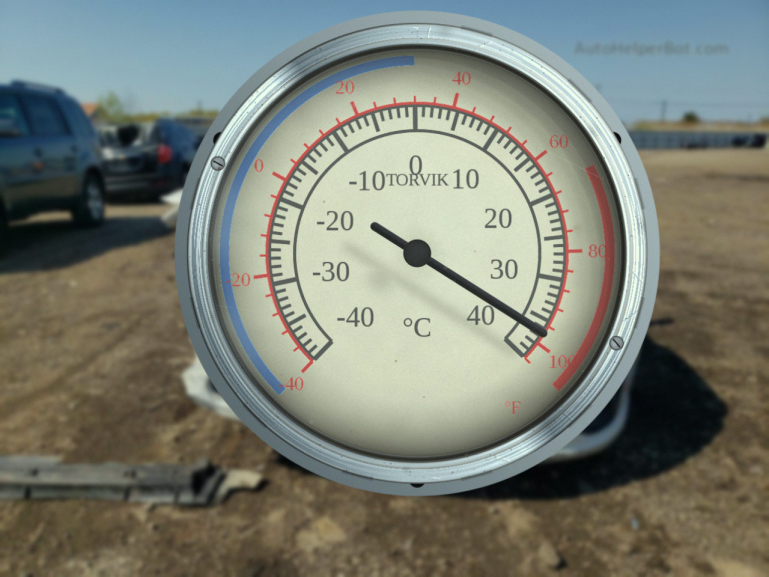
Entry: 36.5; °C
